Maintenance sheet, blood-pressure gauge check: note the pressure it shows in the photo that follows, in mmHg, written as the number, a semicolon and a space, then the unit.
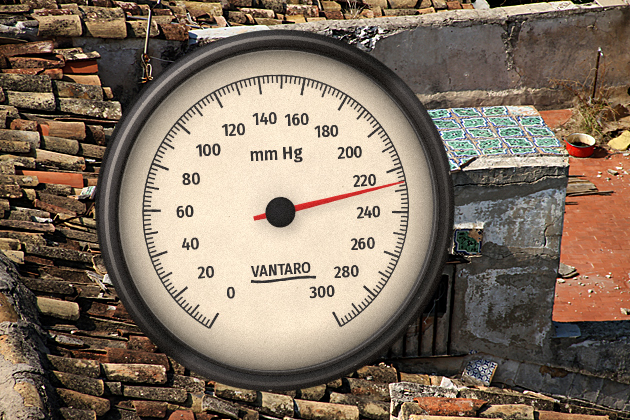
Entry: 226; mmHg
